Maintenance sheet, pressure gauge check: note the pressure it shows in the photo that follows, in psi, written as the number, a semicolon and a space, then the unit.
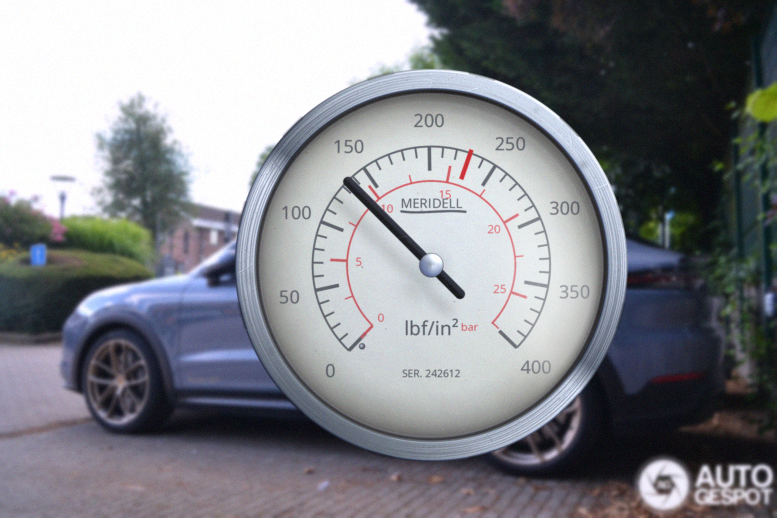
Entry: 135; psi
